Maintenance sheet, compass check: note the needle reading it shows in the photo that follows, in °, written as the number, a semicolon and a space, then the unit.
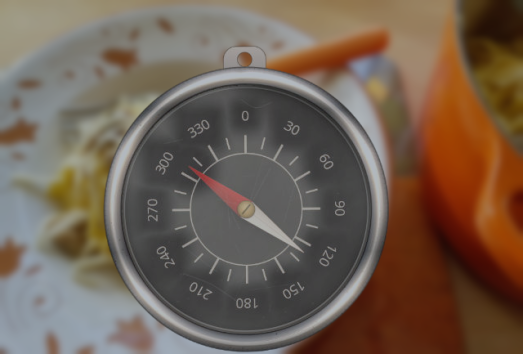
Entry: 307.5; °
